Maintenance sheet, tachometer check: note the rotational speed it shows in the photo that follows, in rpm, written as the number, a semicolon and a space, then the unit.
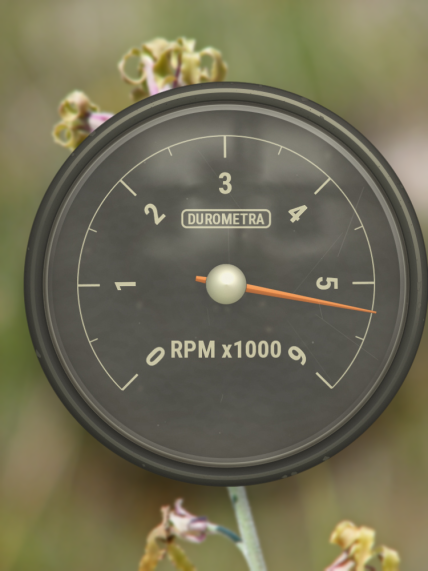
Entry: 5250; rpm
